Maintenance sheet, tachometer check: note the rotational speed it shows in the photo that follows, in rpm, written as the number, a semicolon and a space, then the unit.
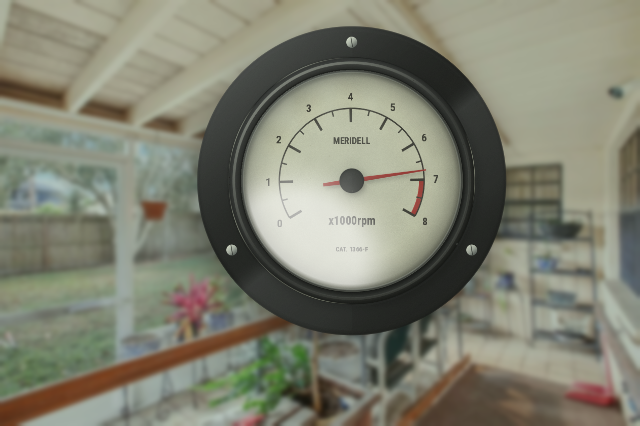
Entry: 6750; rpm
